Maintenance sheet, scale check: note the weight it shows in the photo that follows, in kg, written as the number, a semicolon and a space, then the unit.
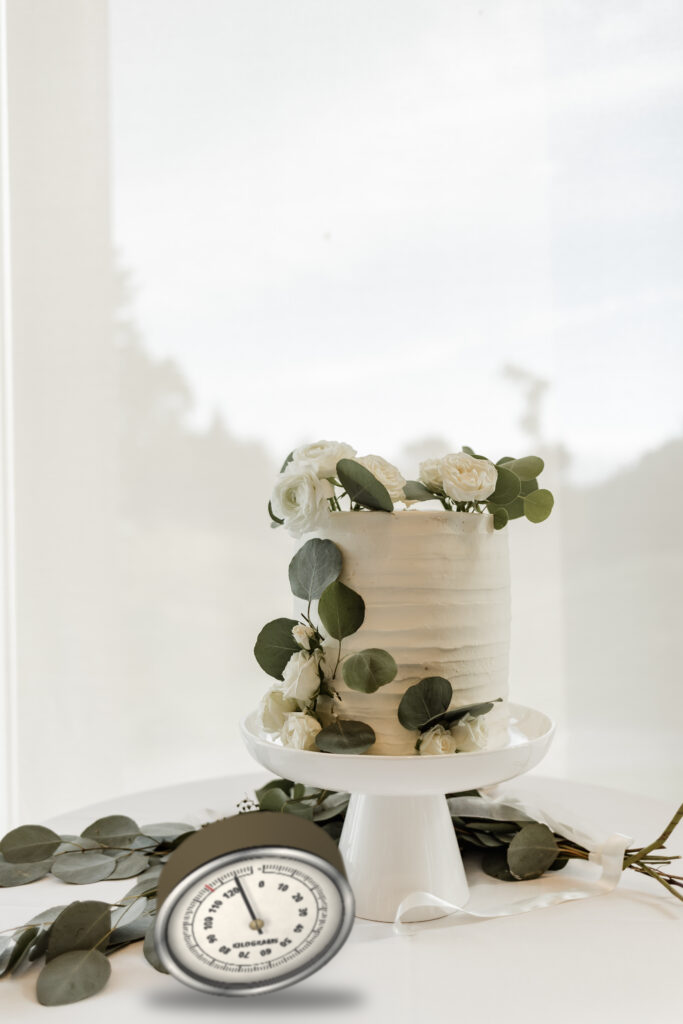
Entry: 125; kg
